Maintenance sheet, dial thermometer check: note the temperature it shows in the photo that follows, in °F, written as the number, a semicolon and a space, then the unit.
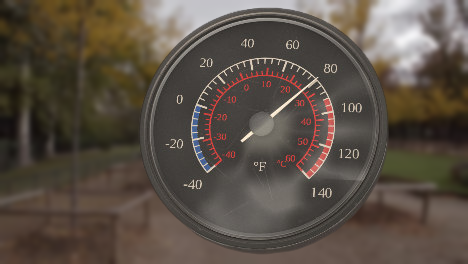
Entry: 80; °F
